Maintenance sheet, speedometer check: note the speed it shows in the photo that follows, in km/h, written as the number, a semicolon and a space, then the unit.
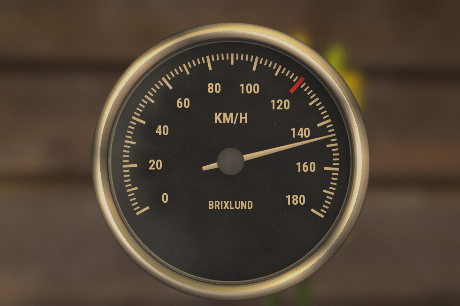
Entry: 146; km/h
